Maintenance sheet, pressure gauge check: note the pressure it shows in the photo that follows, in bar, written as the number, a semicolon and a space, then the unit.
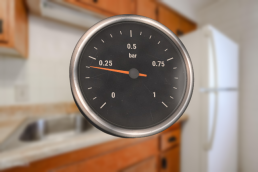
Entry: 0.2; bar
